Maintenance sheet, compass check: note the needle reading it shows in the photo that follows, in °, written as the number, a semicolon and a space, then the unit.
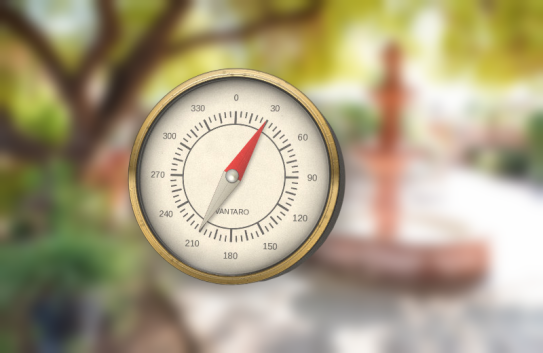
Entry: 30; °
